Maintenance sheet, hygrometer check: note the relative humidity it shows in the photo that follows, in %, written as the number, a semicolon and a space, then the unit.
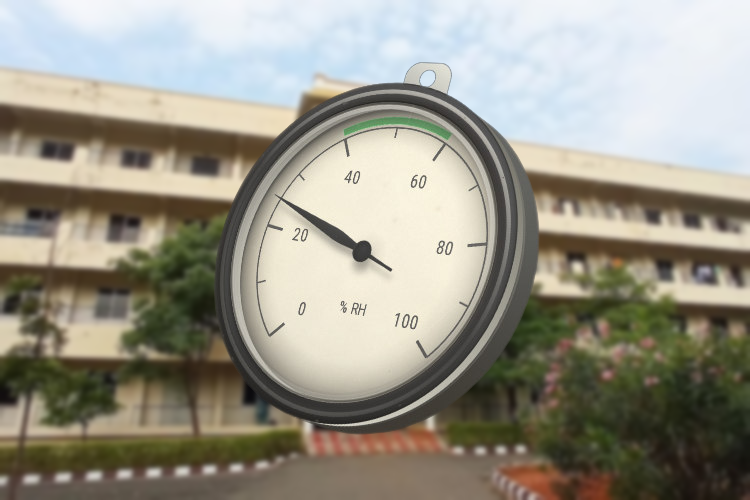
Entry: 25; %
